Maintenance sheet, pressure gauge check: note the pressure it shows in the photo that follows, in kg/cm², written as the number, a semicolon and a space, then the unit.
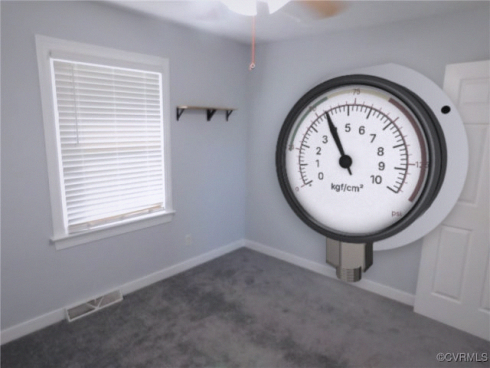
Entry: 4; kg/cm²
